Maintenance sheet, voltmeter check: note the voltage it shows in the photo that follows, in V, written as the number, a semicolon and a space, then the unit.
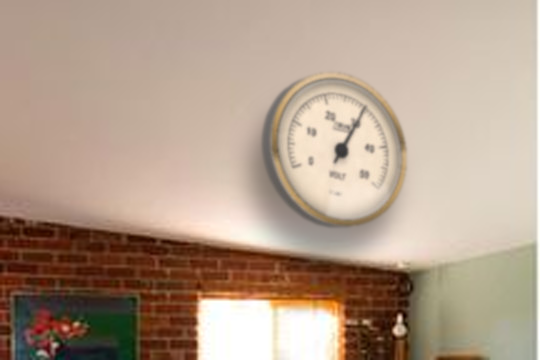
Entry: 30; V
